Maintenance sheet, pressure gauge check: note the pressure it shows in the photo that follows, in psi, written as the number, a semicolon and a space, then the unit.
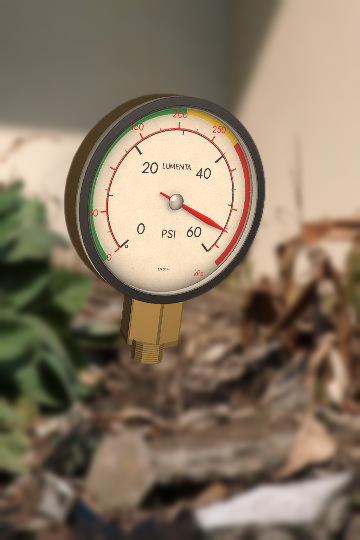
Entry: 55; psi
